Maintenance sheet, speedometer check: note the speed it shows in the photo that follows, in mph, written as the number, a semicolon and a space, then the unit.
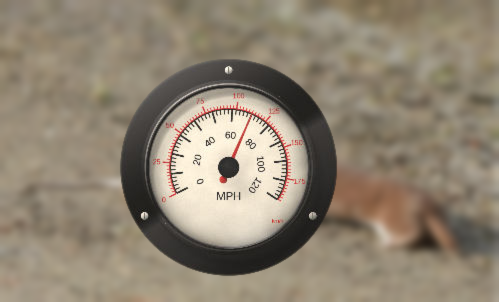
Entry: 70; mph
